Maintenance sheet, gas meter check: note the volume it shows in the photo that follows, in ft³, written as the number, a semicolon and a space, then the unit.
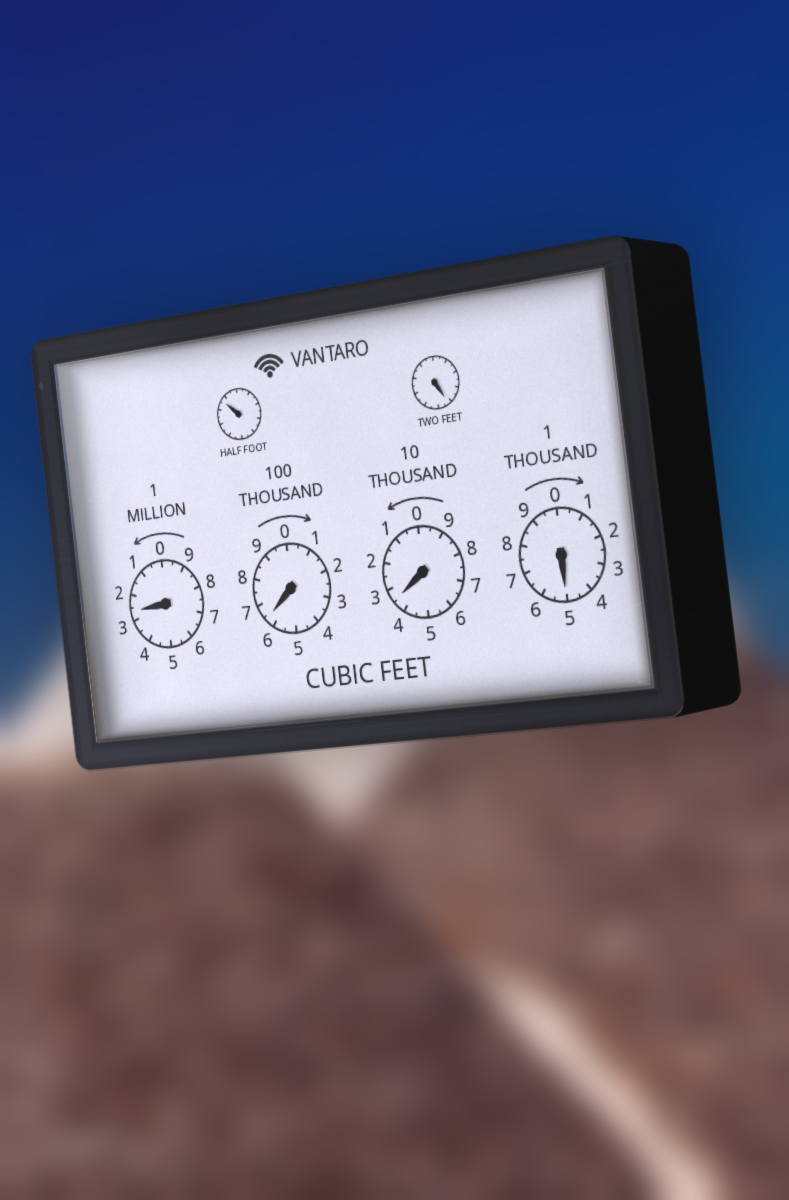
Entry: 263500; ft³
